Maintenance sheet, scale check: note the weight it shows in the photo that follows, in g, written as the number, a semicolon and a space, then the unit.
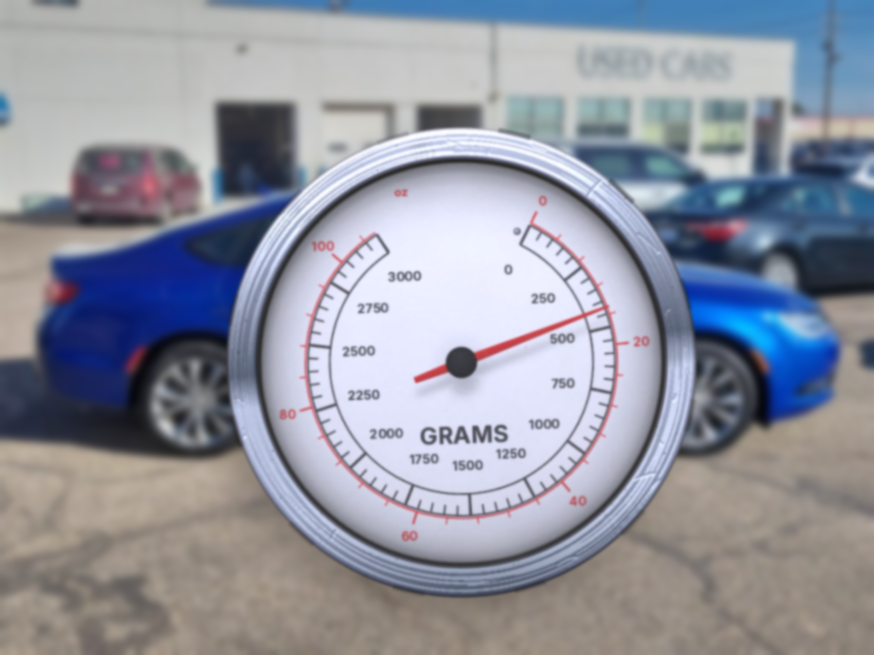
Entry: 425; g
